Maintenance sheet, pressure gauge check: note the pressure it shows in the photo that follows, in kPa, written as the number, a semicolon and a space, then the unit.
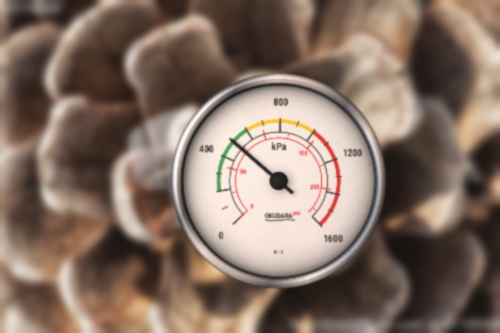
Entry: 500; kPa
